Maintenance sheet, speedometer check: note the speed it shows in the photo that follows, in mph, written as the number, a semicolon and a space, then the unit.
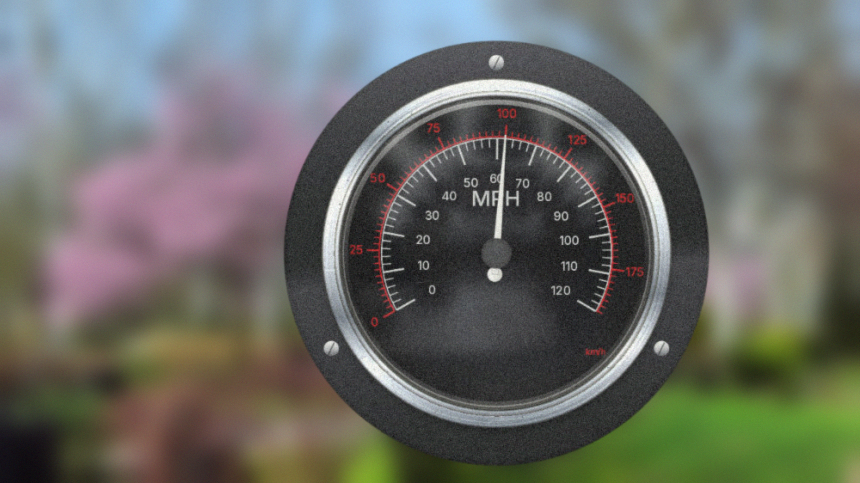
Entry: 62; mph
